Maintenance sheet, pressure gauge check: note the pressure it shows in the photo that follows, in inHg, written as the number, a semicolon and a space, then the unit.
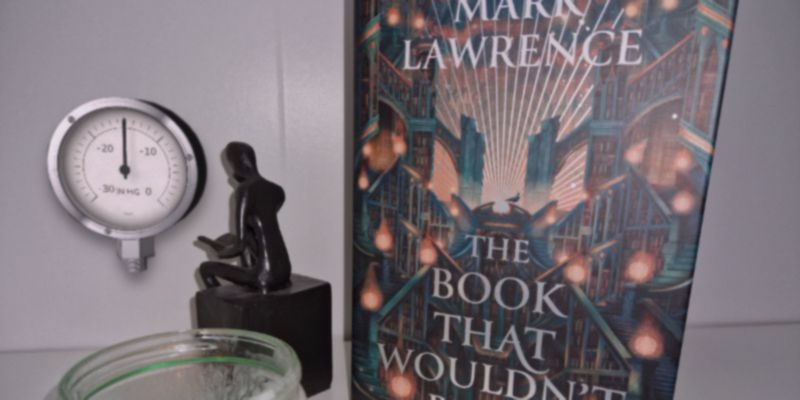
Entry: -15; inHg
